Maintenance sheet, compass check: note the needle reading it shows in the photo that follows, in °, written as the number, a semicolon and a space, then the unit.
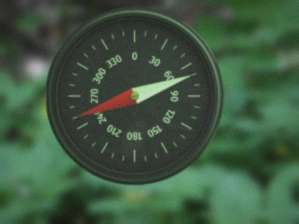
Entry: 250; °
